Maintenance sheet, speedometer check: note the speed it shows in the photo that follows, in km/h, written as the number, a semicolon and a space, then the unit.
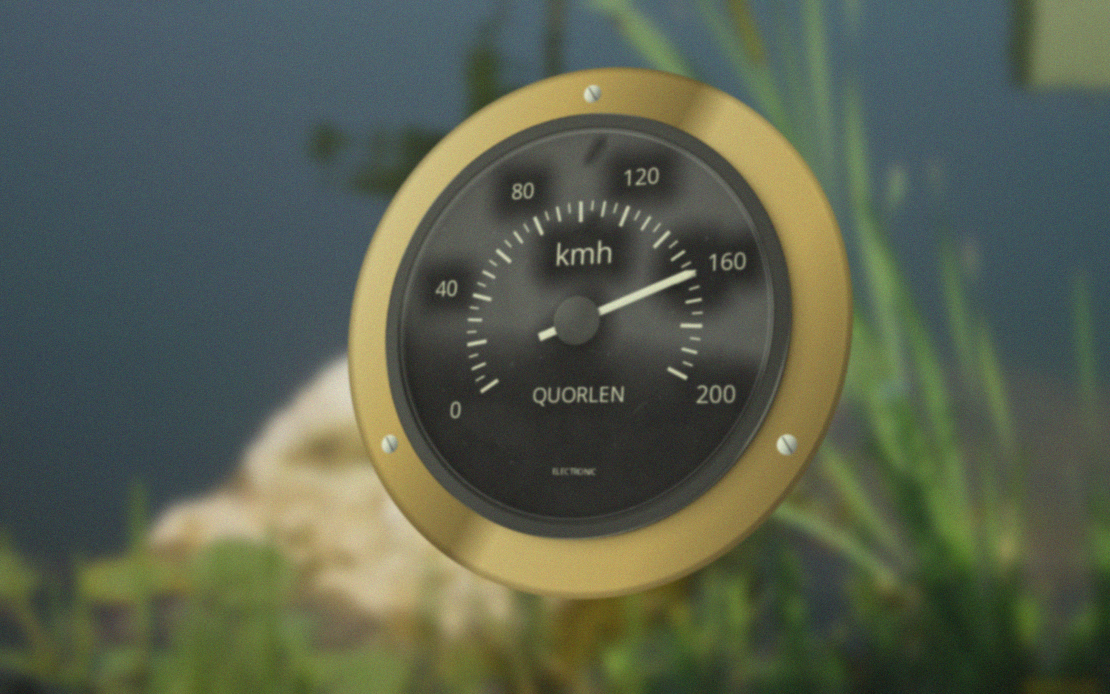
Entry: 160; km/h
